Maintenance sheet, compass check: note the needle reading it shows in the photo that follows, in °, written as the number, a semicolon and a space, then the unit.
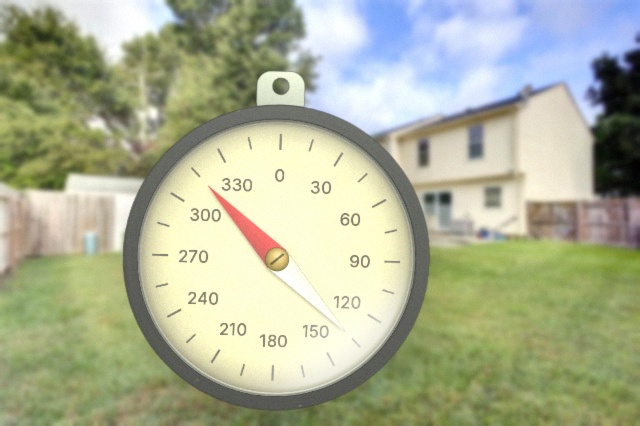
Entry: 315; °
